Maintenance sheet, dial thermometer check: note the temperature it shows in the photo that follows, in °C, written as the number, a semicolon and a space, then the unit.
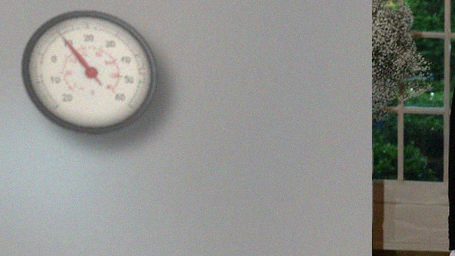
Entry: 10; °C
